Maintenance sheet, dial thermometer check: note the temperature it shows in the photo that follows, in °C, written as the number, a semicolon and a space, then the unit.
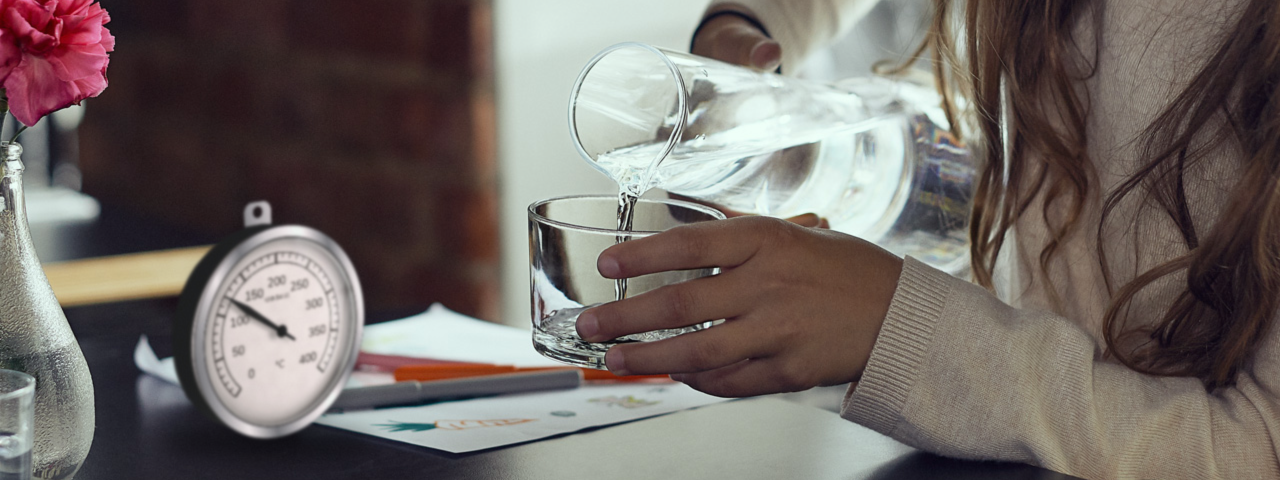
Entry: 120; °C
